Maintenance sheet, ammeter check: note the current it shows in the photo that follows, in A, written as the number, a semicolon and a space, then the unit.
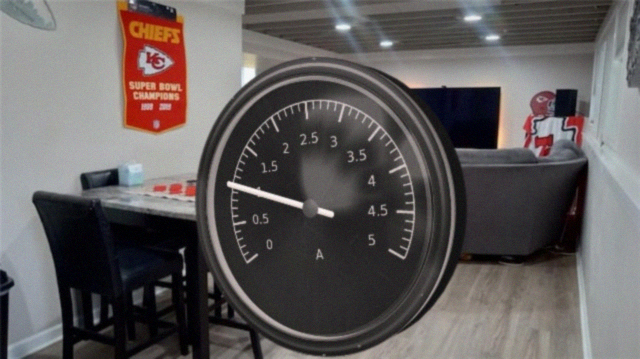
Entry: 1; A
